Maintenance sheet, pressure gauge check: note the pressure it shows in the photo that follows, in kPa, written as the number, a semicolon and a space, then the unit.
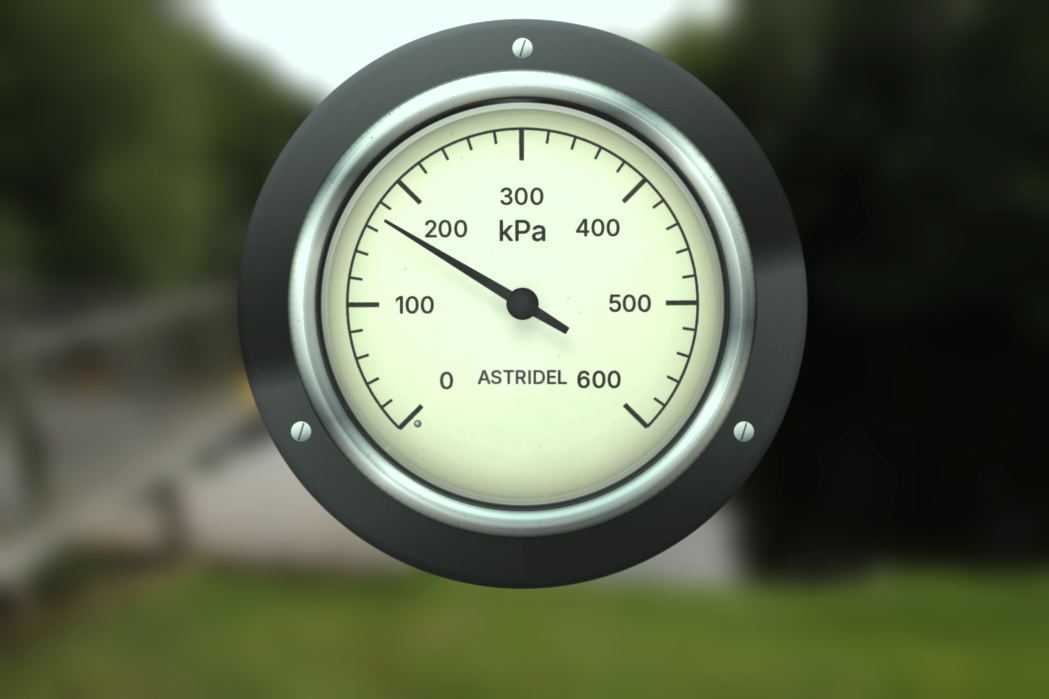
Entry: 170; kPa
